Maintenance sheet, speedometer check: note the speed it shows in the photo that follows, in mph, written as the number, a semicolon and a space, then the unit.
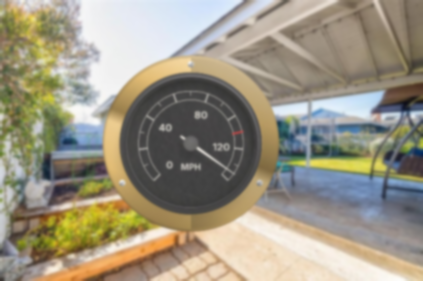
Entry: 135; mph
